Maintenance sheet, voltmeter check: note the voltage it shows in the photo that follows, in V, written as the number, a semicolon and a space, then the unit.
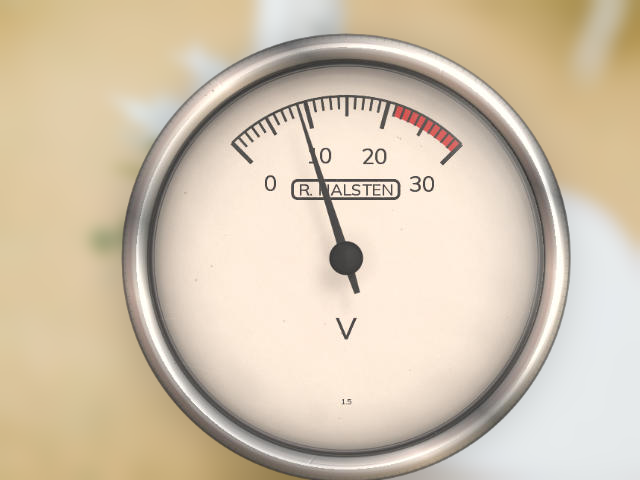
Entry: 9; V
